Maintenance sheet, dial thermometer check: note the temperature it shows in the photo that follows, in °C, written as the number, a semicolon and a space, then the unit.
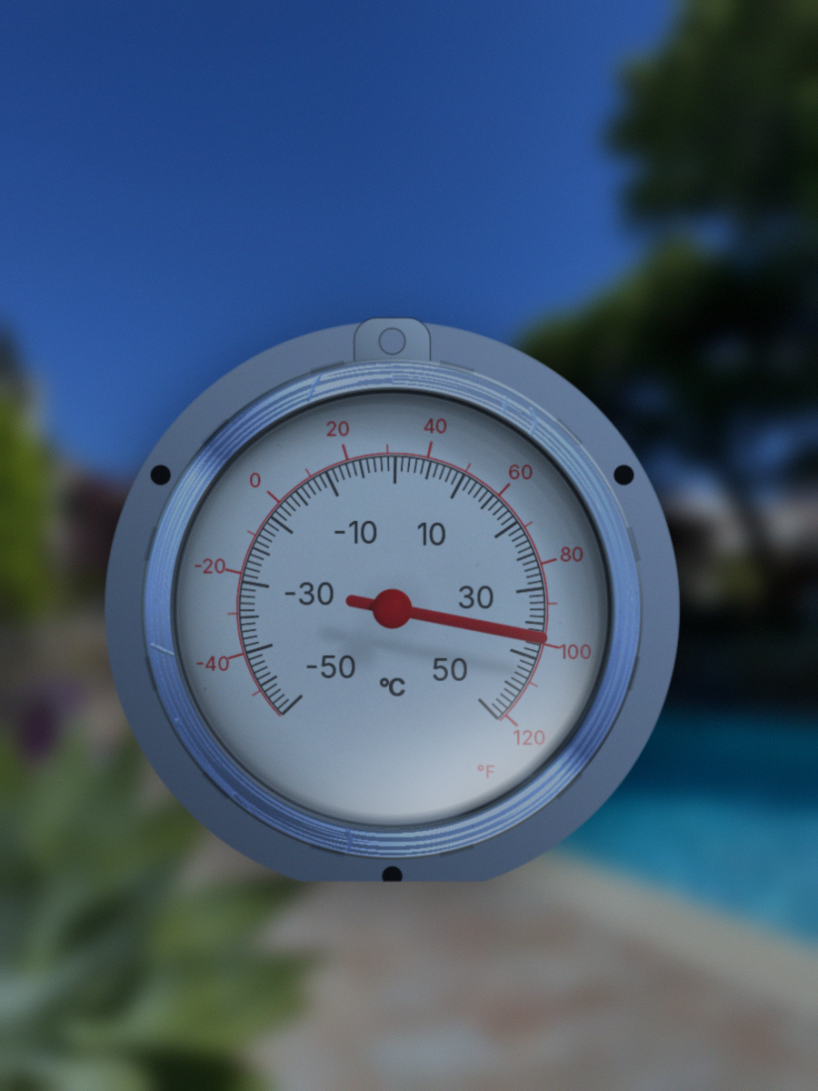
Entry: 37; °C
